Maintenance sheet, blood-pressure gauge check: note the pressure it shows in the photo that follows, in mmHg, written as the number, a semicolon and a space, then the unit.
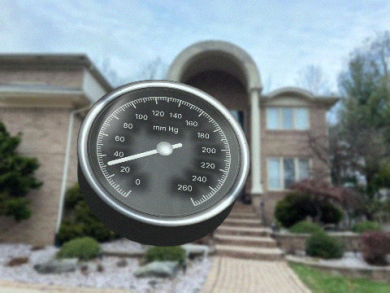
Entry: 30; mmHg
